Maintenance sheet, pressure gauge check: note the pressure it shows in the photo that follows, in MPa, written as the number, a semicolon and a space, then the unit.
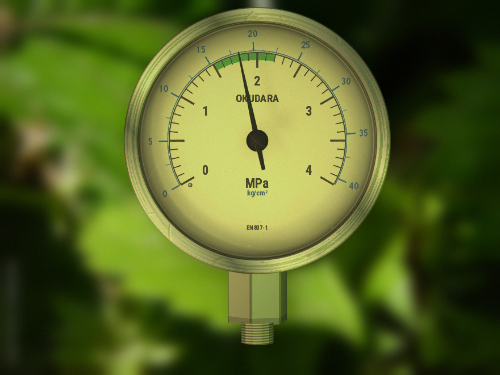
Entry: 1.8; MPa
